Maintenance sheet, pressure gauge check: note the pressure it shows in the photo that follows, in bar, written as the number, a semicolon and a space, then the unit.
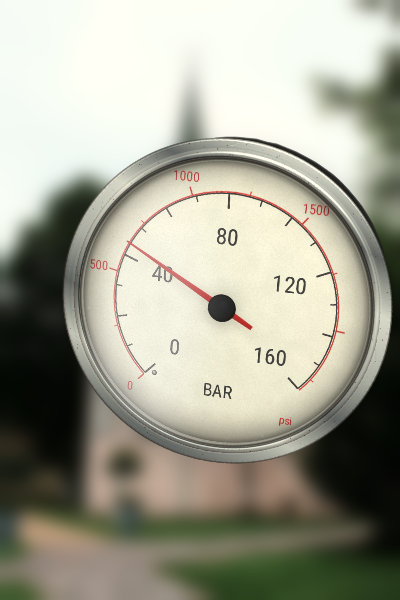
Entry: 45; bar
